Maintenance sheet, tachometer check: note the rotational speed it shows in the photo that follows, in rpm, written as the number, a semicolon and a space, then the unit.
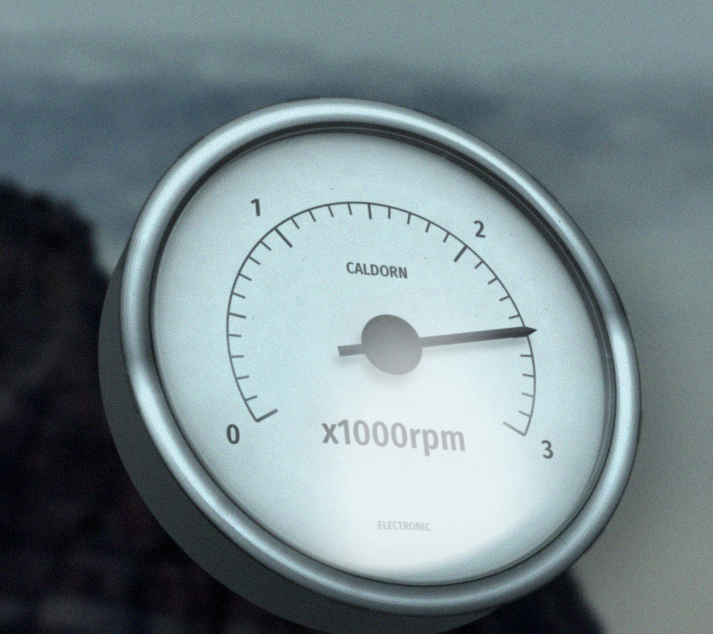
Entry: 2500; rpm
